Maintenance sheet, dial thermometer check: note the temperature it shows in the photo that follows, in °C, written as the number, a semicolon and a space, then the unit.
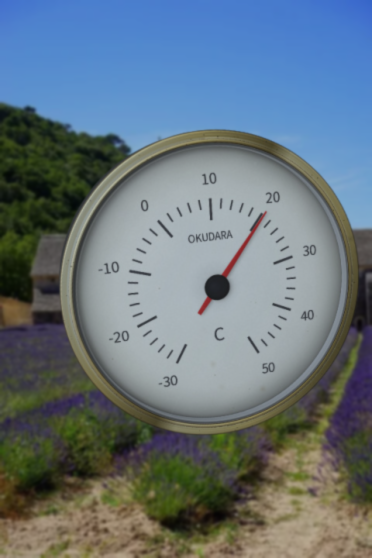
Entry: 20; °C
